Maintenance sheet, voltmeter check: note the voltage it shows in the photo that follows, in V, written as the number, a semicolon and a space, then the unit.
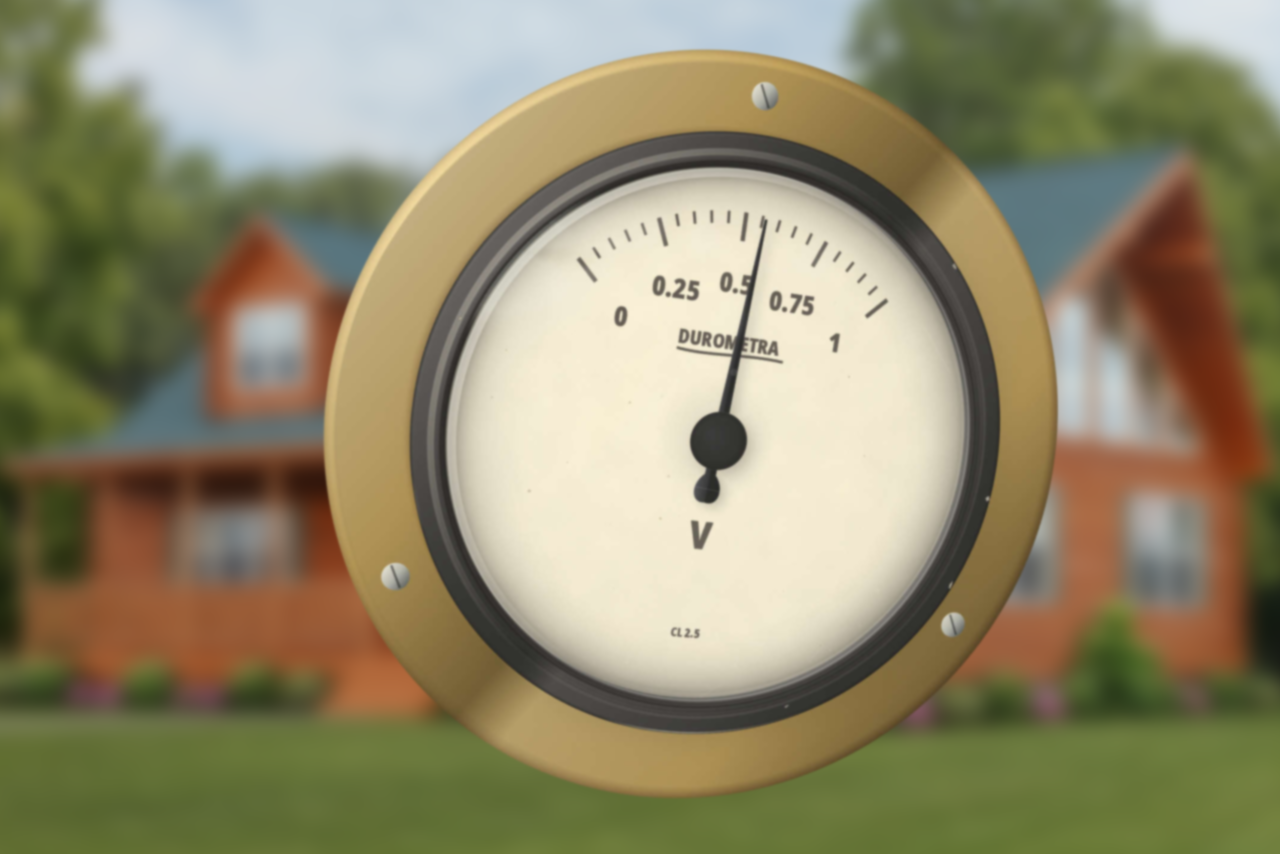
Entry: 0.55; V
